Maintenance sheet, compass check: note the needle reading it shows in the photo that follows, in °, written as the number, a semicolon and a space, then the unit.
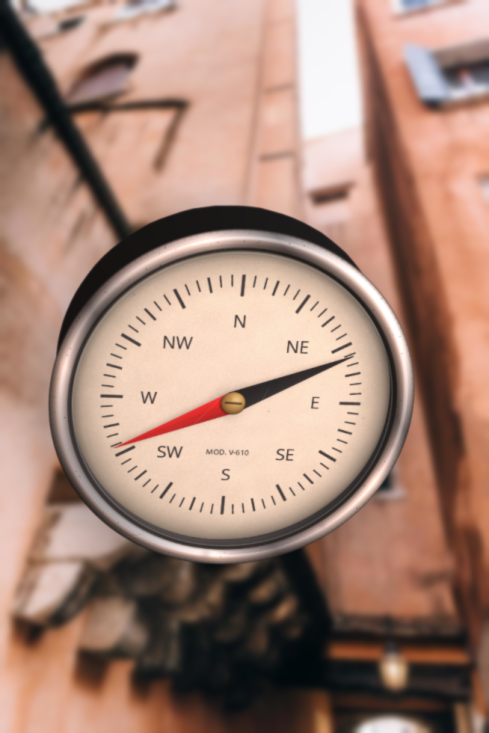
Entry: 245; °
